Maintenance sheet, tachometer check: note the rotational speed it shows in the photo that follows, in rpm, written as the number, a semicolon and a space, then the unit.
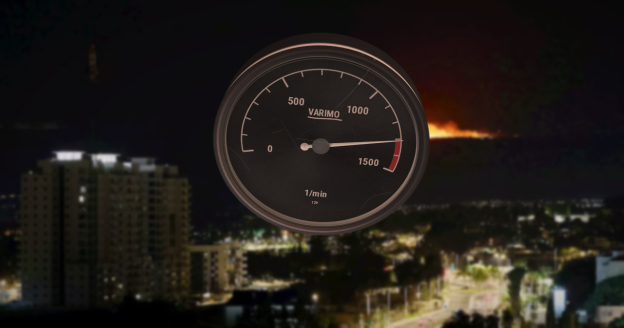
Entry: 1300; rpm
